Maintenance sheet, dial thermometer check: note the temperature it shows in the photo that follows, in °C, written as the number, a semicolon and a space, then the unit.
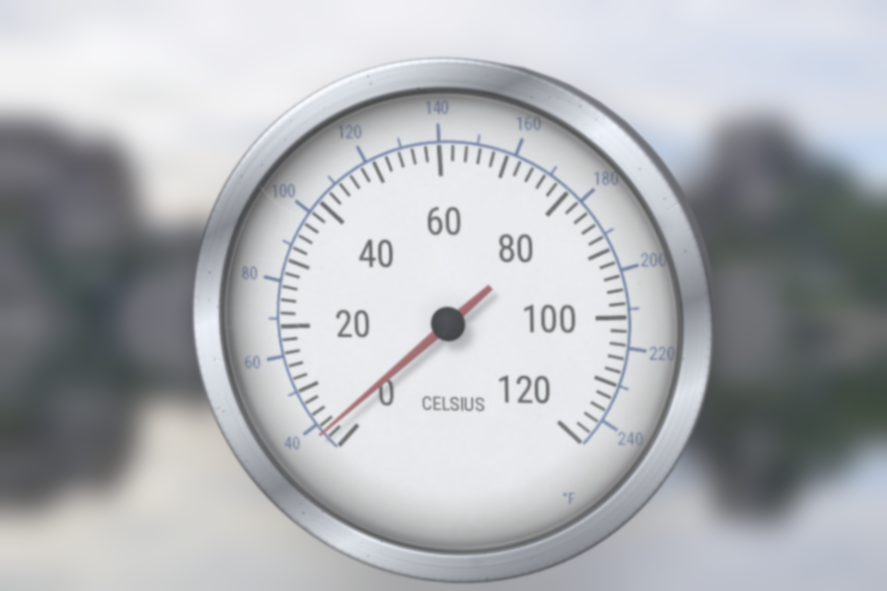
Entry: 3; °C
